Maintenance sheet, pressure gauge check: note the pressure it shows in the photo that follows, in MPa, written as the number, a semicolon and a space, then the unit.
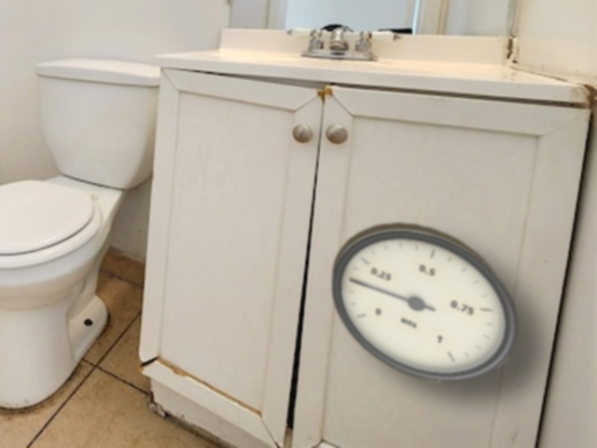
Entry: 0.15; MPa
